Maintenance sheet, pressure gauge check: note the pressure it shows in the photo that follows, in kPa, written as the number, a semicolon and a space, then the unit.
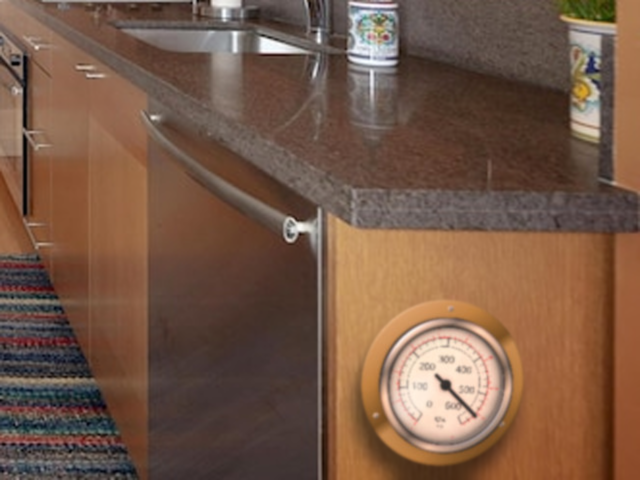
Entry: 560; kPa
